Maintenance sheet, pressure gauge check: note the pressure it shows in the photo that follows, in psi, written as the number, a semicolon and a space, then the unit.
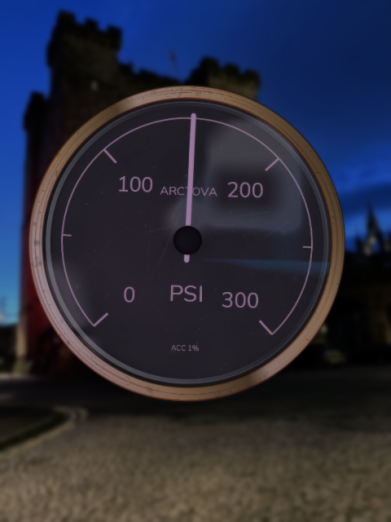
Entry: 150; psi
